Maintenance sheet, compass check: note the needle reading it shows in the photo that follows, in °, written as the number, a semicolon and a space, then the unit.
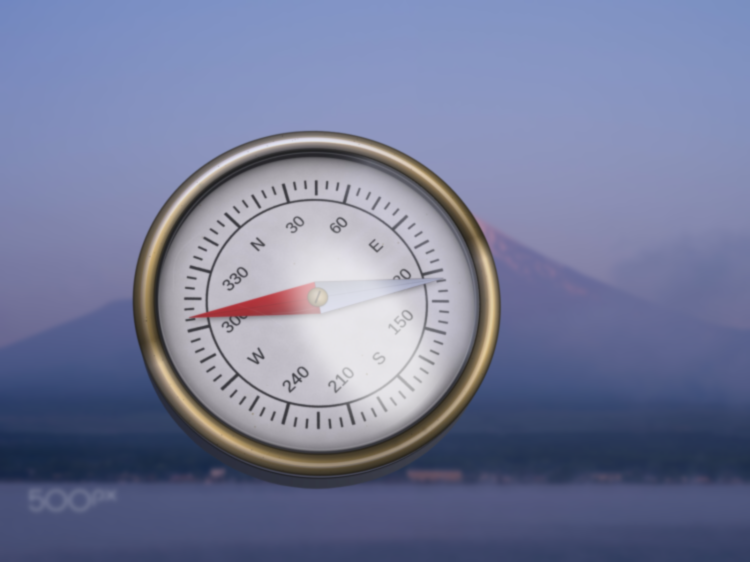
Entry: 305; °
